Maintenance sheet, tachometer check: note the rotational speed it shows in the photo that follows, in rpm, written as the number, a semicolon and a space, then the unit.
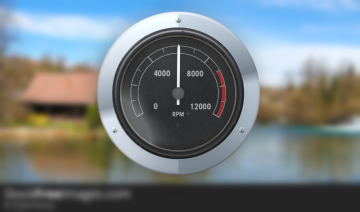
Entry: 6000; rpm
